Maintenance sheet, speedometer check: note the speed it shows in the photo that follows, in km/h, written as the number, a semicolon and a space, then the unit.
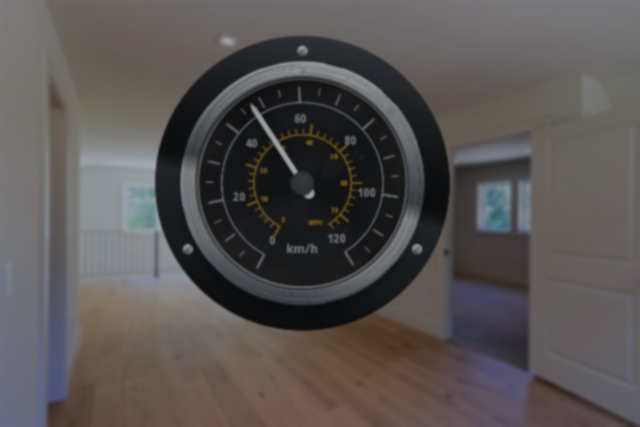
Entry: 47.5; km/h
